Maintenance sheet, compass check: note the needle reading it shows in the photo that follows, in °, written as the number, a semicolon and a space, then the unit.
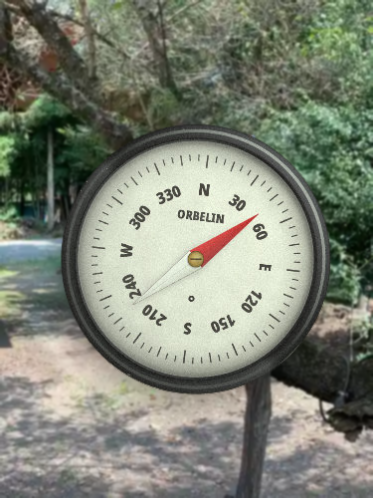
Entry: 47.5; °
